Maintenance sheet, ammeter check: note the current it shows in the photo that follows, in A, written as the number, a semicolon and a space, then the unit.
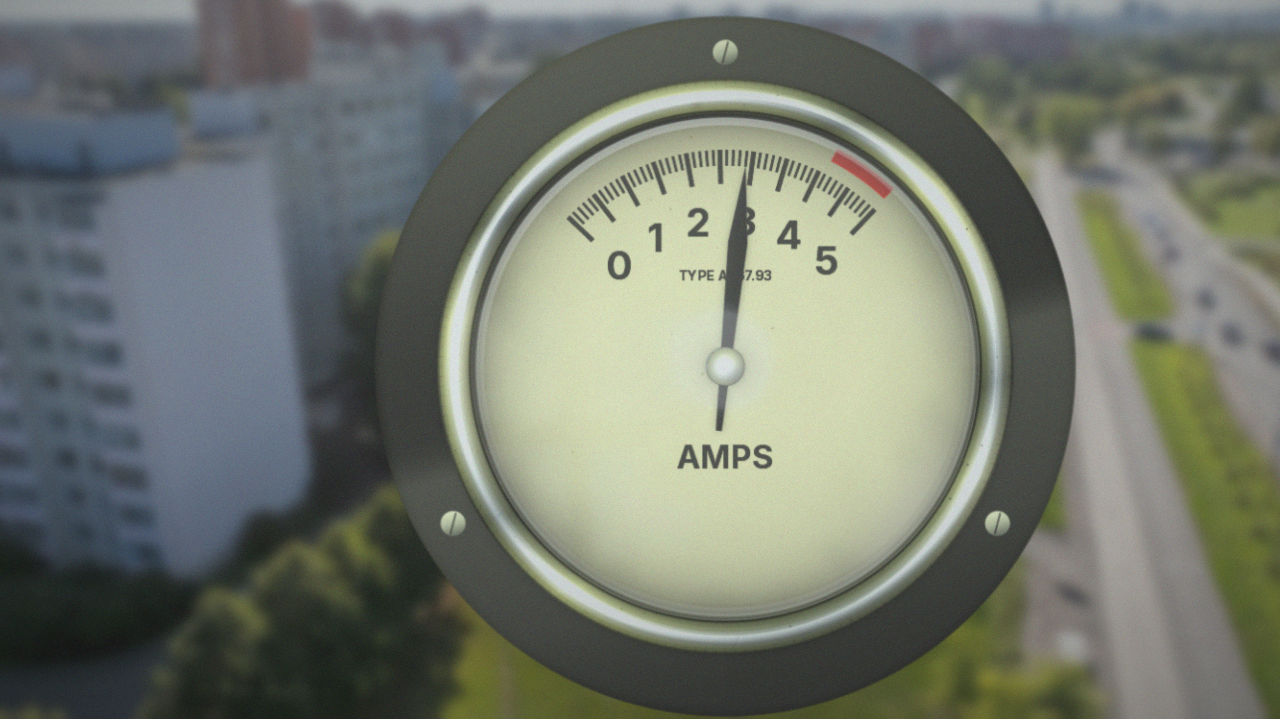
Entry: 2.9; A
